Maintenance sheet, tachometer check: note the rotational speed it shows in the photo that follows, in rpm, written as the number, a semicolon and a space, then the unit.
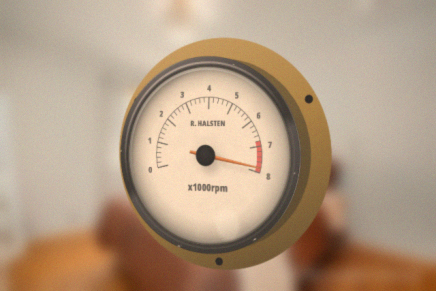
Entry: 7800; rpm
